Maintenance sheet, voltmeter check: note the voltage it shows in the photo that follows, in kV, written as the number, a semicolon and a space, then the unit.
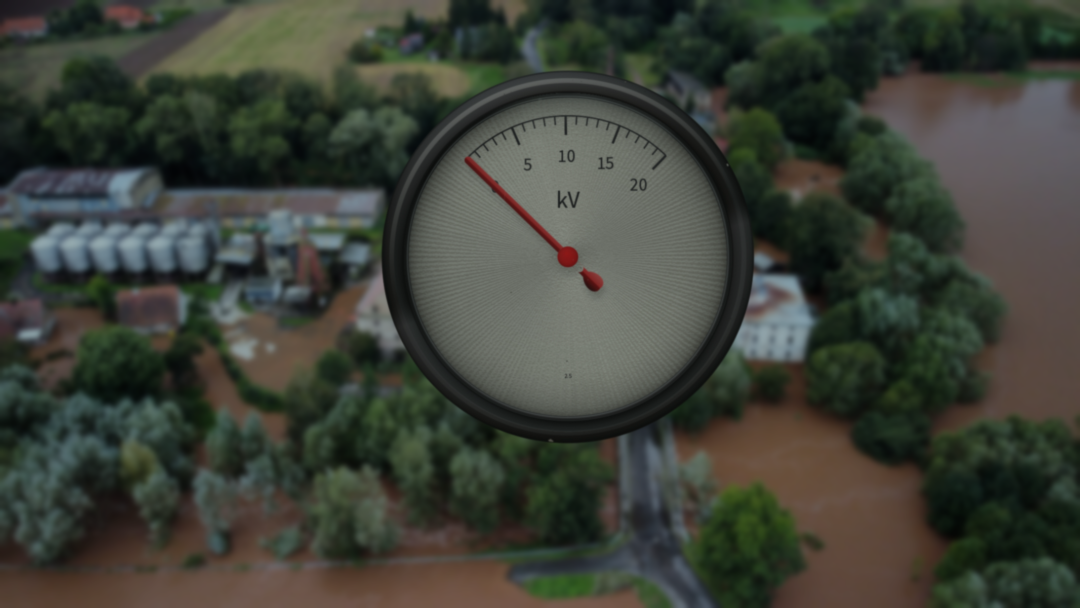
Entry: 0; kV
